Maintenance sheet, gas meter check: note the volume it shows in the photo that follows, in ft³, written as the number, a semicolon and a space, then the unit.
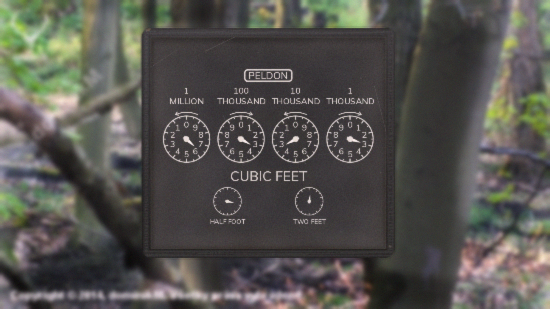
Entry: 633300; ft³
